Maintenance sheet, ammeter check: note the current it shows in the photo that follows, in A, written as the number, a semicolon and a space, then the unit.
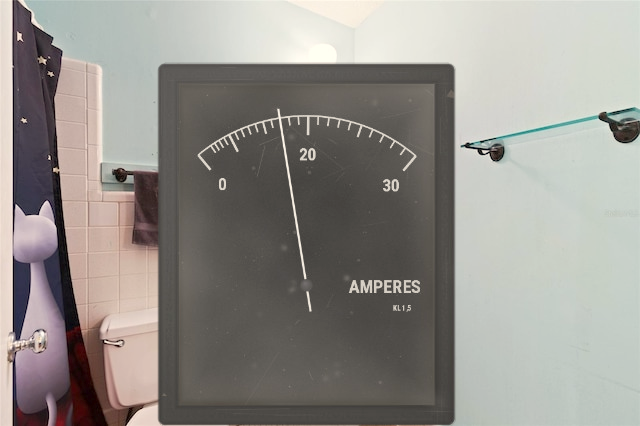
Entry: 17; A
